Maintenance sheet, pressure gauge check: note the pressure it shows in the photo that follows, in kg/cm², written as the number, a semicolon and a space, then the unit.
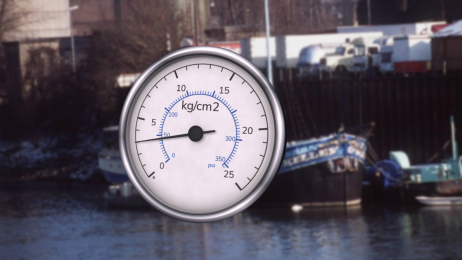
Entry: 3; kg/cm²
